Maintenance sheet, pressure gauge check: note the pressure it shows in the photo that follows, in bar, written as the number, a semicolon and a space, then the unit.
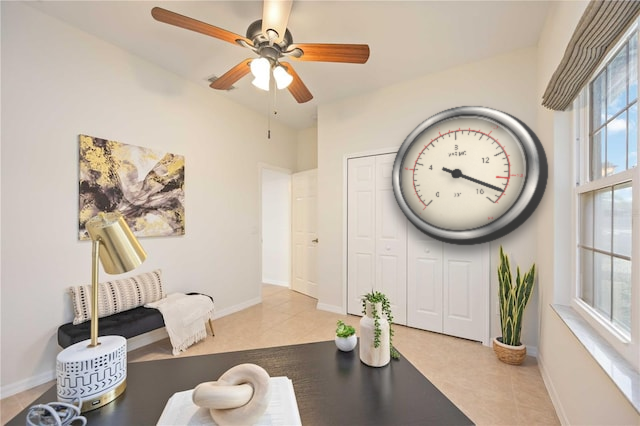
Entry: 15; bar
